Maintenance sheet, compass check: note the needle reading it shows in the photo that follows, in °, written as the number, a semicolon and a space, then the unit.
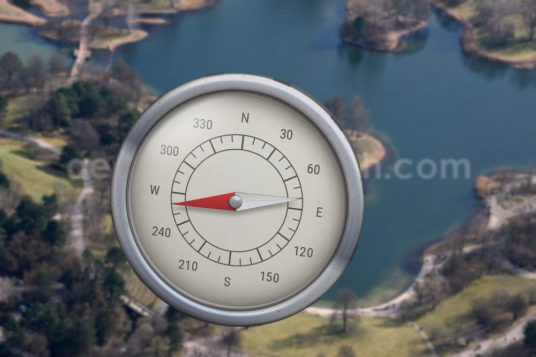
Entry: 260; °
